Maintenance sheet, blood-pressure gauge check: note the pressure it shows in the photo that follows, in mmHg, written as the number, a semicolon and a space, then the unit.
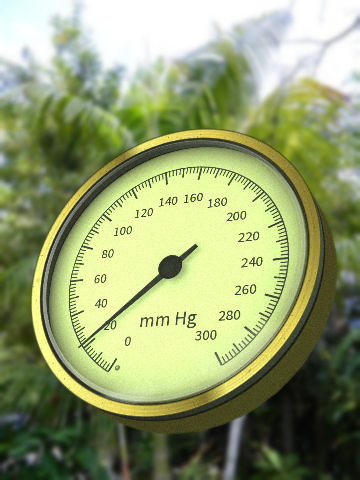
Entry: 20; mmHg
